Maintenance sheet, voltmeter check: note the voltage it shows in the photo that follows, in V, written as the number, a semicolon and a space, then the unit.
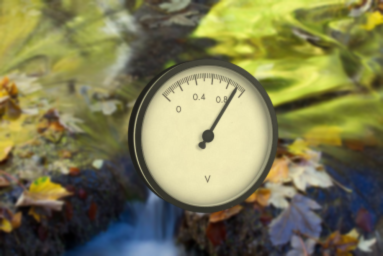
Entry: 0.9; V
